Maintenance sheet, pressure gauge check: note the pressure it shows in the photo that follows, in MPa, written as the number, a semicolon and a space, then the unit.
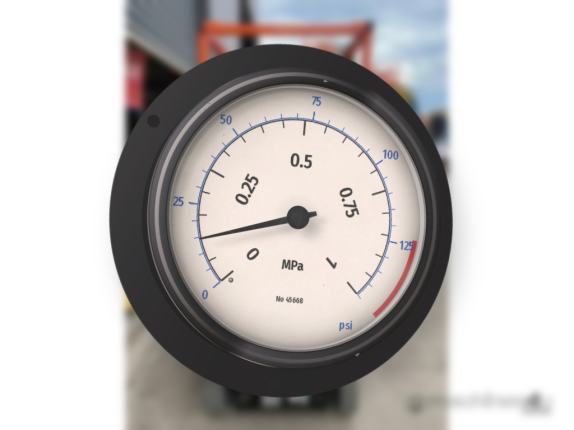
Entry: 0.1; MPa
